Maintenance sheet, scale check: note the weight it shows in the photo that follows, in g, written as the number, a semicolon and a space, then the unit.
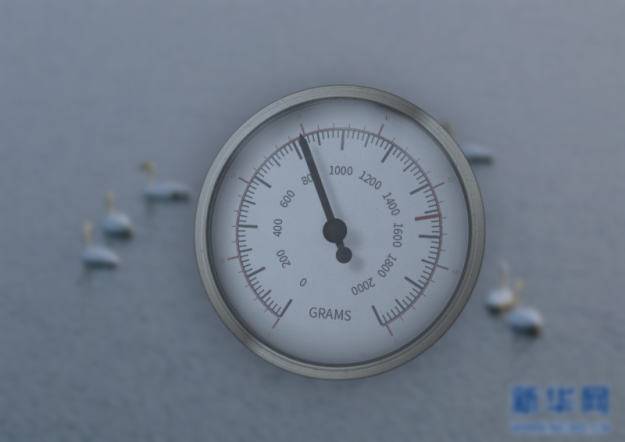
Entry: 840; g
